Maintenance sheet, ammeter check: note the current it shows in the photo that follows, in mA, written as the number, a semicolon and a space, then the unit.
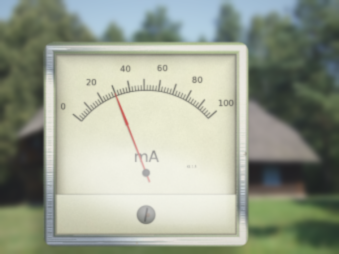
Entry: 30; mA
